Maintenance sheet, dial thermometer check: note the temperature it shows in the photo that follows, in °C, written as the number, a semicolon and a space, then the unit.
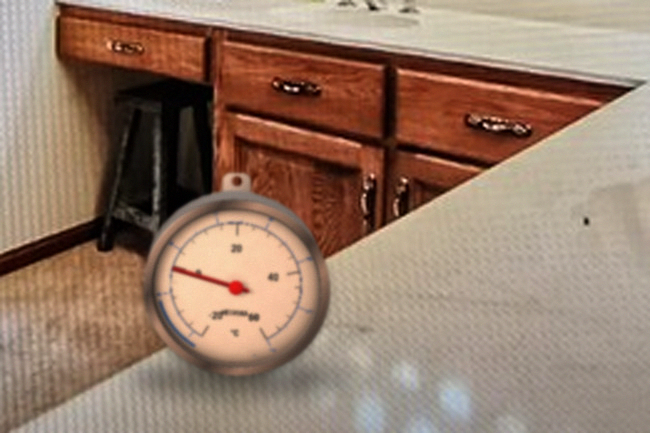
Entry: 0; °C
